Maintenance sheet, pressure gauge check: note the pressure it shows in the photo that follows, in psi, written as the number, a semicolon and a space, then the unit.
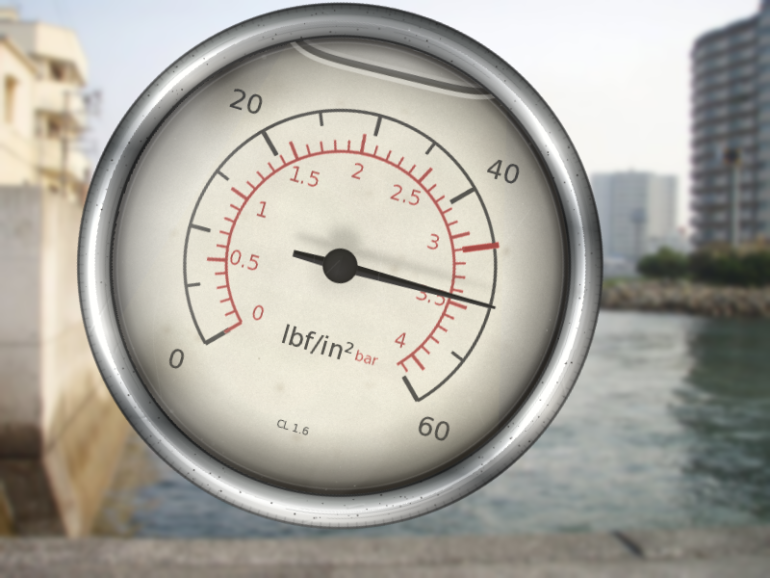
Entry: 50; psi
